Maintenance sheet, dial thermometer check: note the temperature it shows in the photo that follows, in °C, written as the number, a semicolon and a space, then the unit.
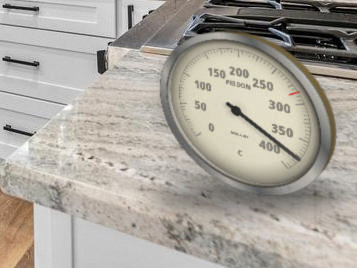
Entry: 375; °C
